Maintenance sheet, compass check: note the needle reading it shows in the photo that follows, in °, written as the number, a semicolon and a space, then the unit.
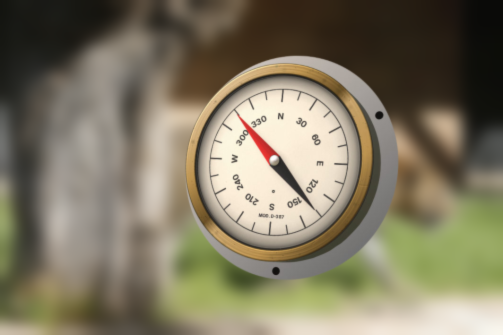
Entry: 315; °
